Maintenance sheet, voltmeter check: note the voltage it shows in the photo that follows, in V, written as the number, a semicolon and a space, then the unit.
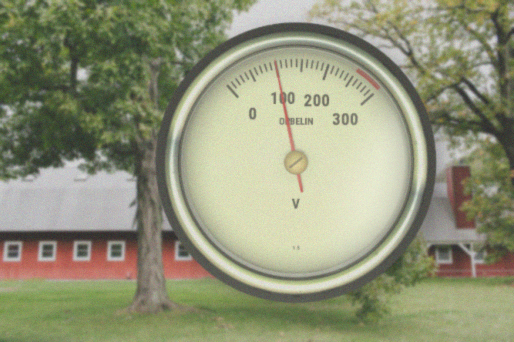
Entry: 100; V
